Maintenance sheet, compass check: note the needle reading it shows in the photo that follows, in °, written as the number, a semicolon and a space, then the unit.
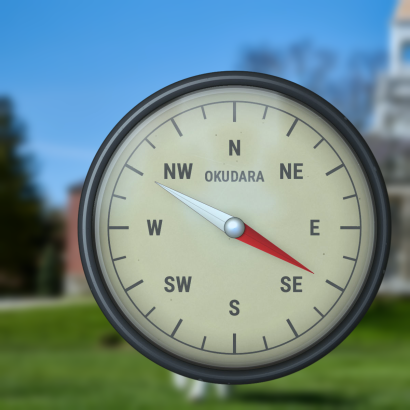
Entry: 120; °
